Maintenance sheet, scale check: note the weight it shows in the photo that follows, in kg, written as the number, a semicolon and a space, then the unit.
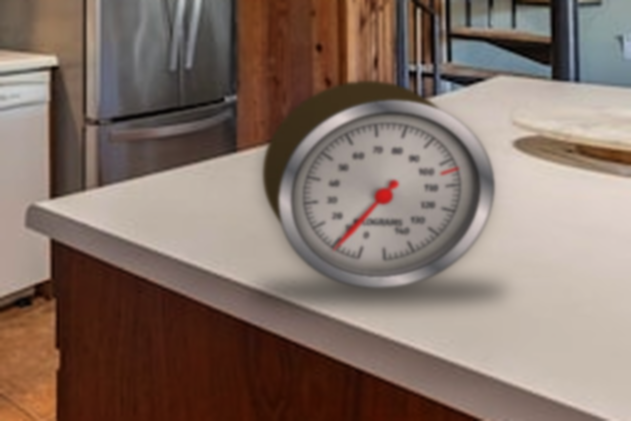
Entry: 10; kg
